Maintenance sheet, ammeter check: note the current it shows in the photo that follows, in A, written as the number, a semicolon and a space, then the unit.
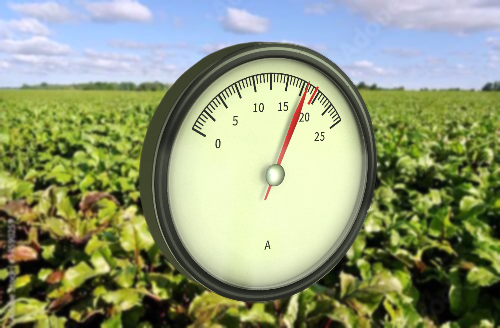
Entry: 17.5; A
